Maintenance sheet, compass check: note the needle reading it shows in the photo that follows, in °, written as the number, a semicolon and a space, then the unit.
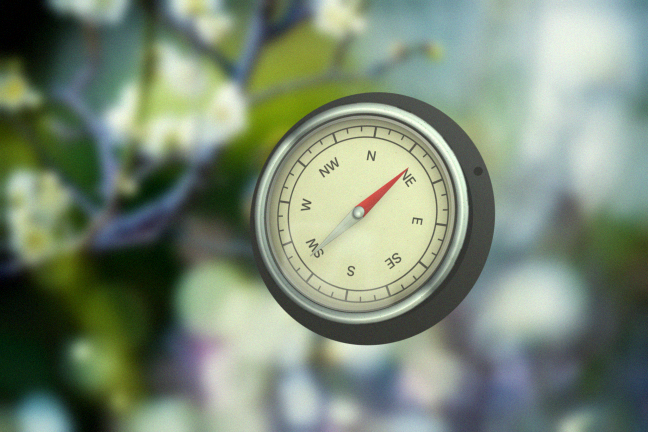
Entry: 40; °
